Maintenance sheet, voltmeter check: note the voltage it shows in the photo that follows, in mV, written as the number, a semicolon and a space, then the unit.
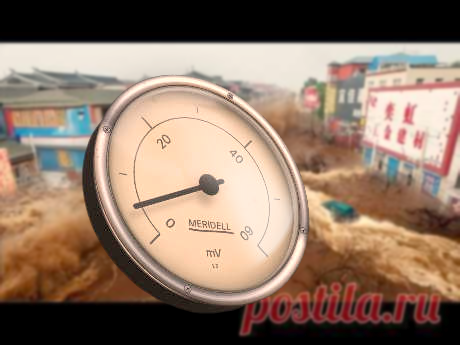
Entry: 5; mV
